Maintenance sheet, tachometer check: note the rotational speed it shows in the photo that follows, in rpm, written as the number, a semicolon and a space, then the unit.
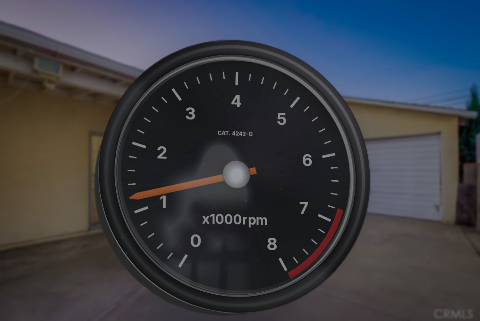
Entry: 1200; rpm
